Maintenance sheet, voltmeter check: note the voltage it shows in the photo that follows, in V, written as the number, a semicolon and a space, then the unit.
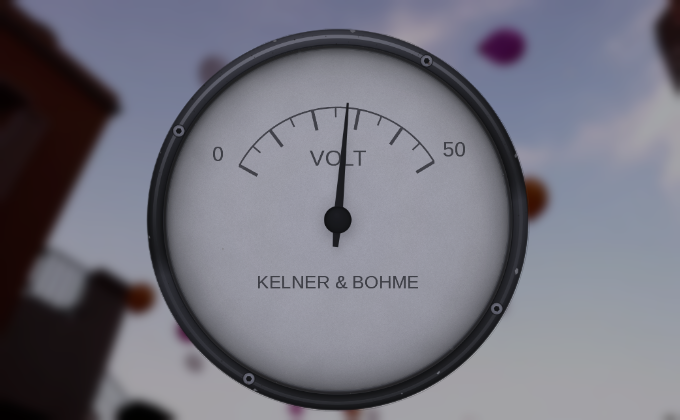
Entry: 27.5; V
